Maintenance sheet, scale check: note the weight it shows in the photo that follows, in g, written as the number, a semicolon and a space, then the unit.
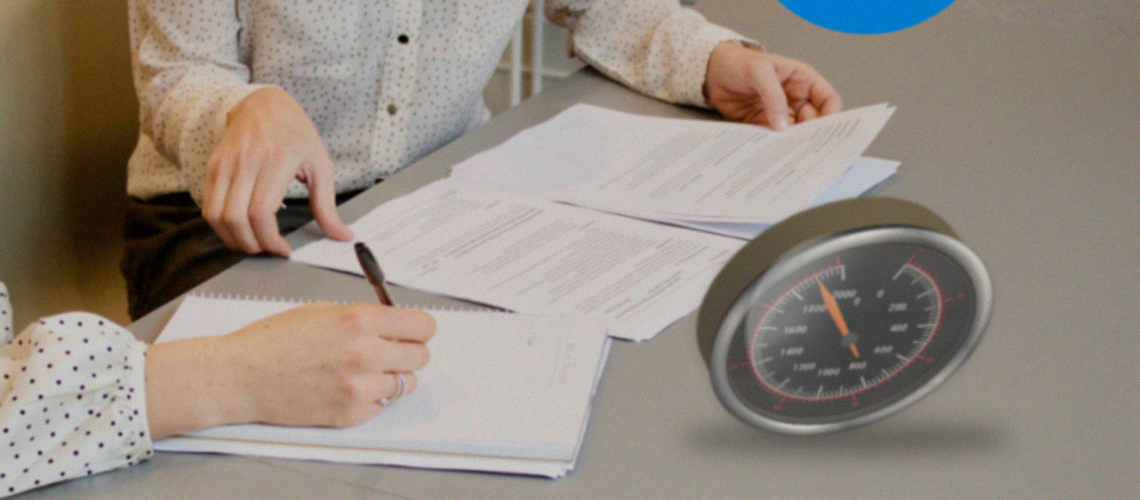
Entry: 1900; g
